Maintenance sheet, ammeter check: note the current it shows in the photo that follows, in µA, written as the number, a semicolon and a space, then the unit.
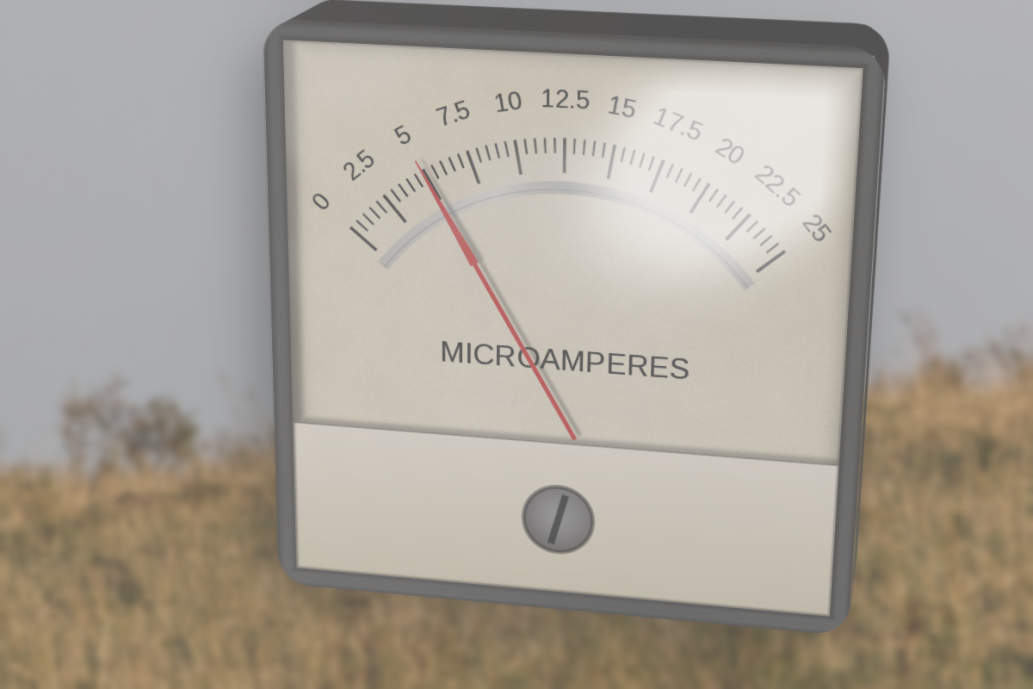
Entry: 5; µA
